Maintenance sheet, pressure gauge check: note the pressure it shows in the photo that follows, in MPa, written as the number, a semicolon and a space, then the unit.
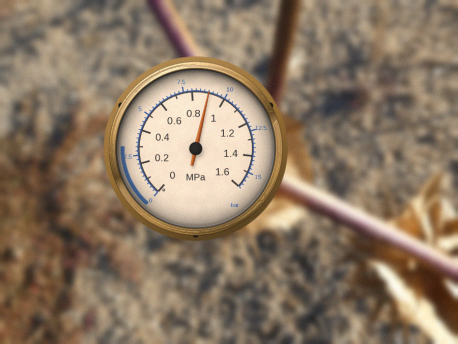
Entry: 0.9; MPa
